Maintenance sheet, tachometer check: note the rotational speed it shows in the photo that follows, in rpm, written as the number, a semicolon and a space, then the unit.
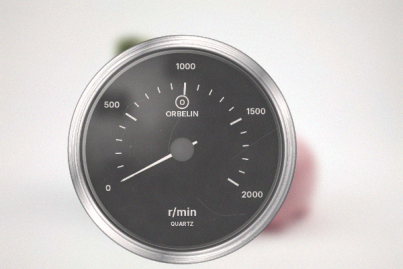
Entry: 0; rpm
